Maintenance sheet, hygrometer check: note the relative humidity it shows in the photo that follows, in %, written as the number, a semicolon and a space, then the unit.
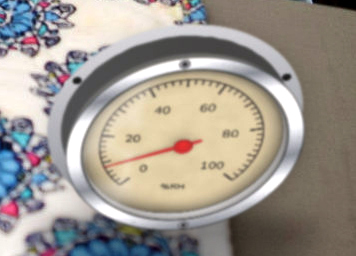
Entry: 10; %
